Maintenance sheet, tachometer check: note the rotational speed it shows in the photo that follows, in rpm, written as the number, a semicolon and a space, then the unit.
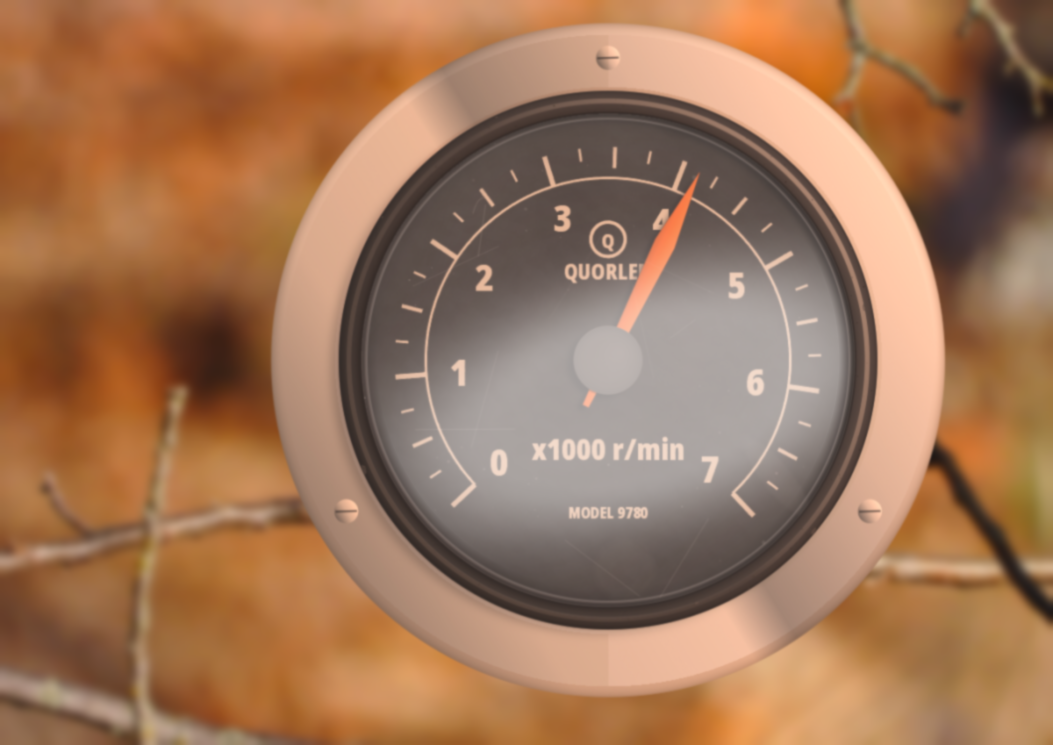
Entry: 4125; rpm
